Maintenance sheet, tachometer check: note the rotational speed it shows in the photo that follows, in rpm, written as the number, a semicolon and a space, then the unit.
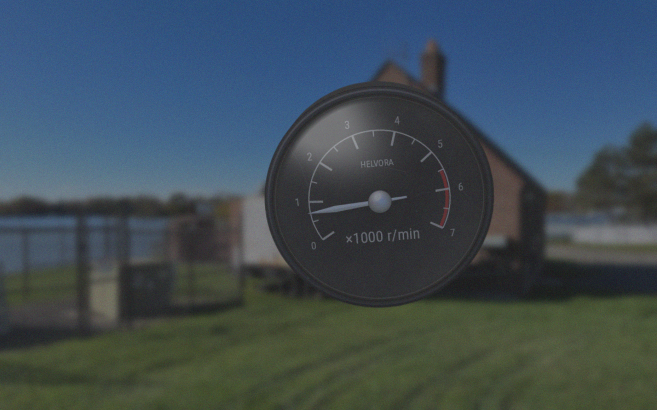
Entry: 750; rpm
